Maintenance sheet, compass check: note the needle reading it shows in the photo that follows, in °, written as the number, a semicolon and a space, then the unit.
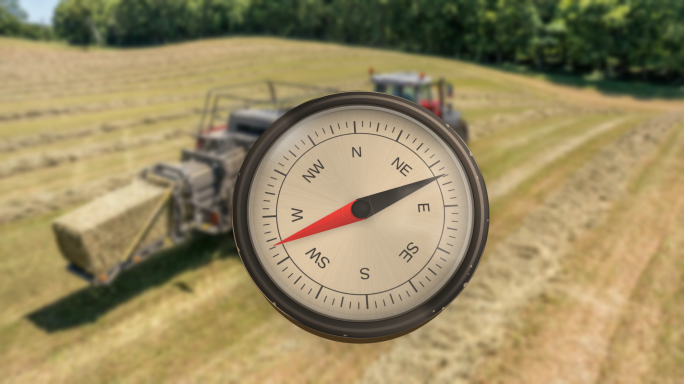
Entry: 250; °
